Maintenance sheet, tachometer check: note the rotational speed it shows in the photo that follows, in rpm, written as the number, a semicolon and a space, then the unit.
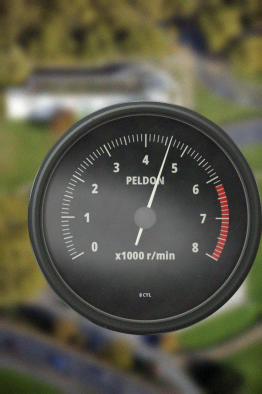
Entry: 4600; rpm
